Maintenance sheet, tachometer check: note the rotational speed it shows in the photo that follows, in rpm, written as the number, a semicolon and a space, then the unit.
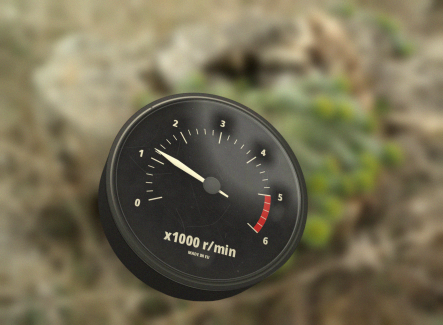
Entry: 1200; rpm
